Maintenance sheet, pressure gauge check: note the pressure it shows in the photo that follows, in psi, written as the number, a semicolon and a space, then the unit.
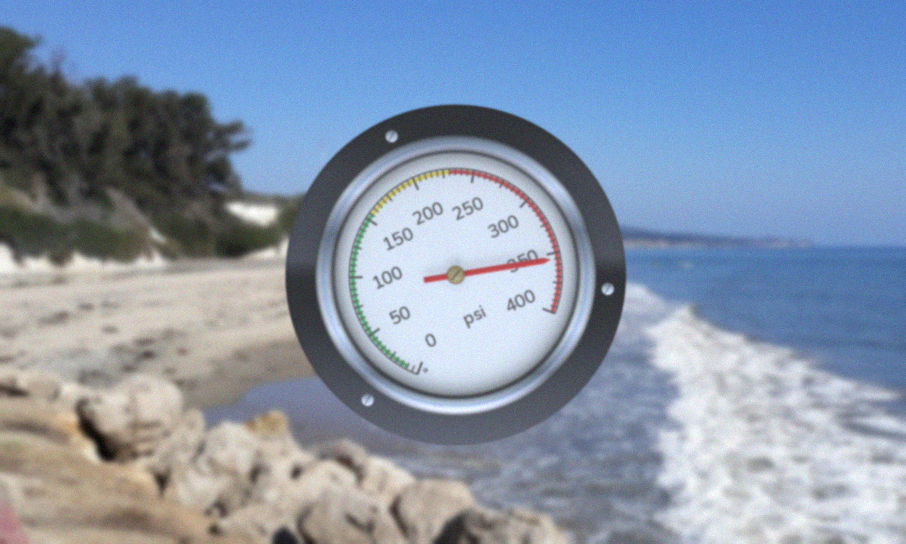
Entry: 355; psi
